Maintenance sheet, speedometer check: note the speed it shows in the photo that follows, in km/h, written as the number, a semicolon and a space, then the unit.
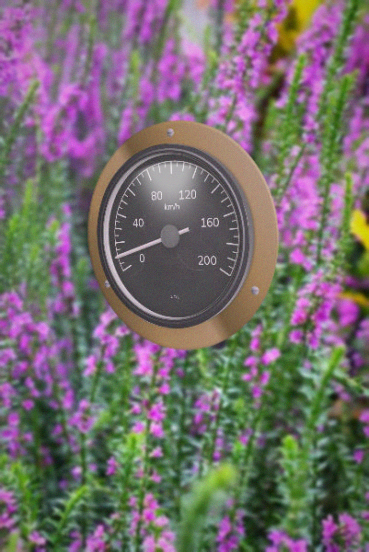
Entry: 10; km/h
